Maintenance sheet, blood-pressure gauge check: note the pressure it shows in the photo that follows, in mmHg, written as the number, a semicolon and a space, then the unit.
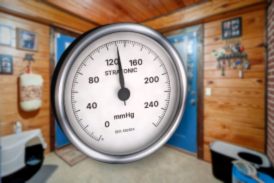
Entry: 130; mmHg
